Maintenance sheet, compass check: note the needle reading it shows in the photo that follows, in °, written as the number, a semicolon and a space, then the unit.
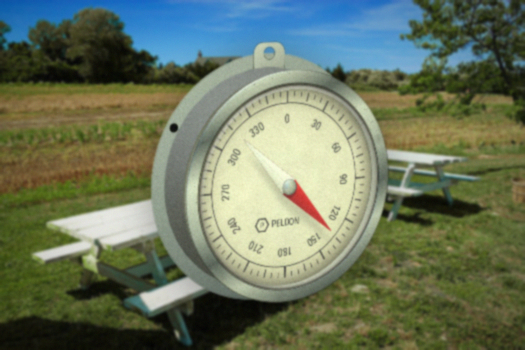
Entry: 135; °
